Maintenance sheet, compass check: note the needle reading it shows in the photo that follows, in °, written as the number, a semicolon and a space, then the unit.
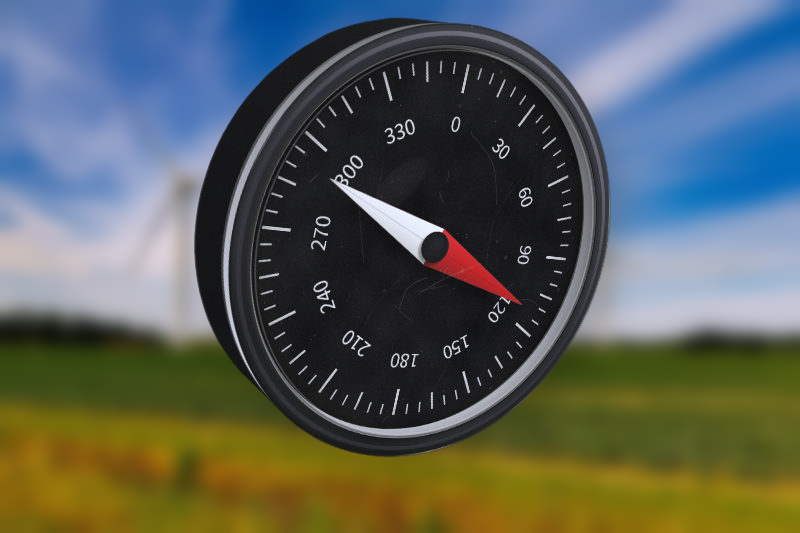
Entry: 112.5; °
